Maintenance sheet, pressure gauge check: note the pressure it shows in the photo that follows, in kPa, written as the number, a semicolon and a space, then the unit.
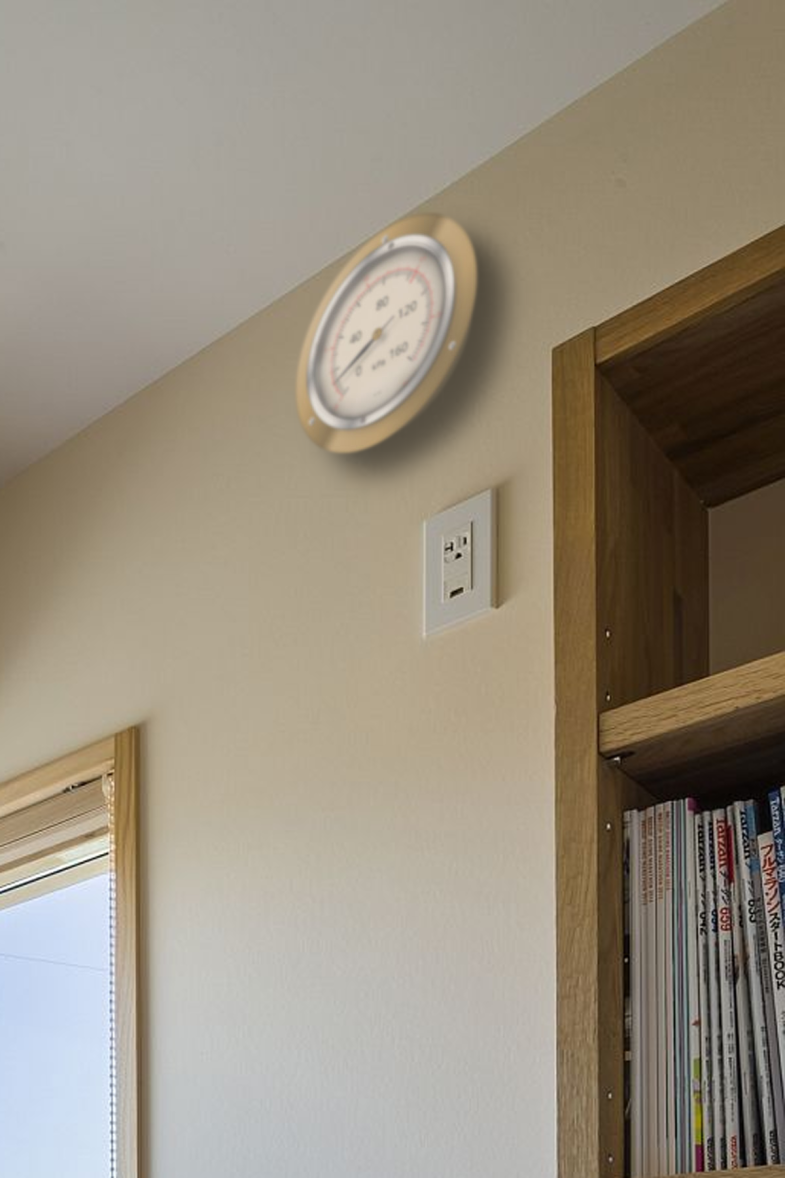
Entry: 10; kPa
